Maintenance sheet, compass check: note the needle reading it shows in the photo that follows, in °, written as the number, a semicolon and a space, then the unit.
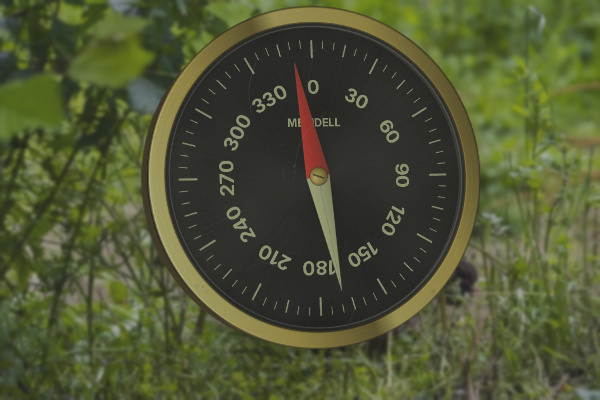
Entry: 350; °
